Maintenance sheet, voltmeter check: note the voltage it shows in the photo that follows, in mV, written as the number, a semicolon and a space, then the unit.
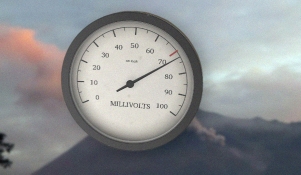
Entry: 72.5; mV
